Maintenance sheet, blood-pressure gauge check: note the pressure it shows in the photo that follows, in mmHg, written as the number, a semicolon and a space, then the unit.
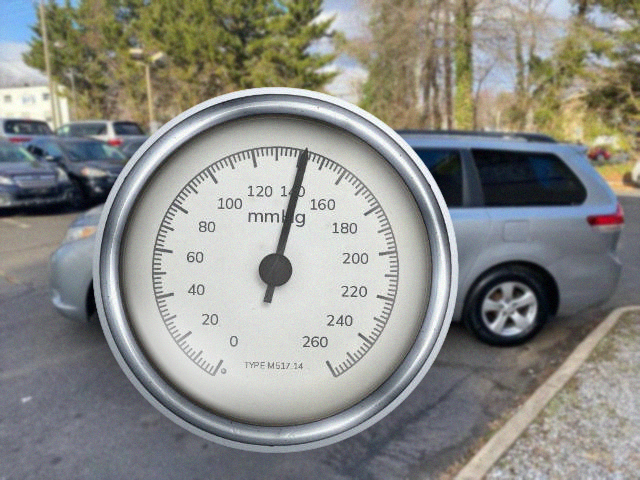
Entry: 142; mmHg
